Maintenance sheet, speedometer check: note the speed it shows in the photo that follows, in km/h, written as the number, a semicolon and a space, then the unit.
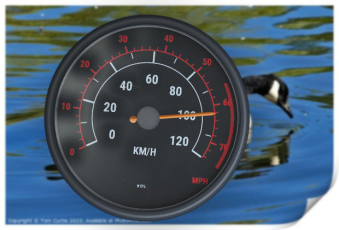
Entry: 100; km/h
